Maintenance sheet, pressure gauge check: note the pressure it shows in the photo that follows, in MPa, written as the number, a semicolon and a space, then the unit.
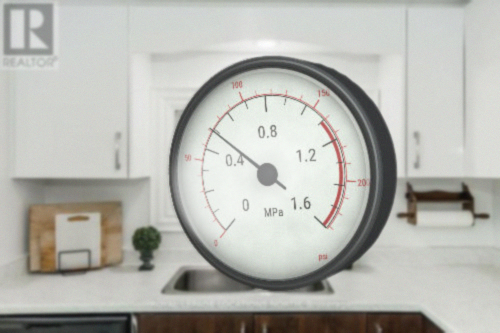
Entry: 0.5; MPa
